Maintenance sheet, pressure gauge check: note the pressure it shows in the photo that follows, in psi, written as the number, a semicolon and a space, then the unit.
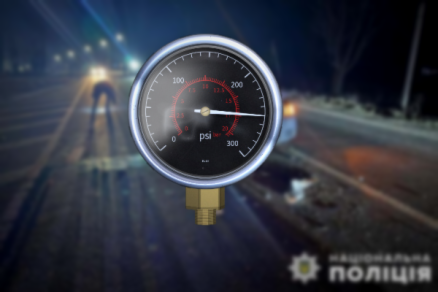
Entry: 250; psi
